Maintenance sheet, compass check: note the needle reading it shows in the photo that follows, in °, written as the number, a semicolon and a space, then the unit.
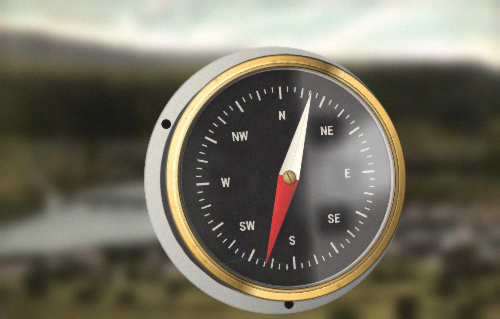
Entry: 200; °
